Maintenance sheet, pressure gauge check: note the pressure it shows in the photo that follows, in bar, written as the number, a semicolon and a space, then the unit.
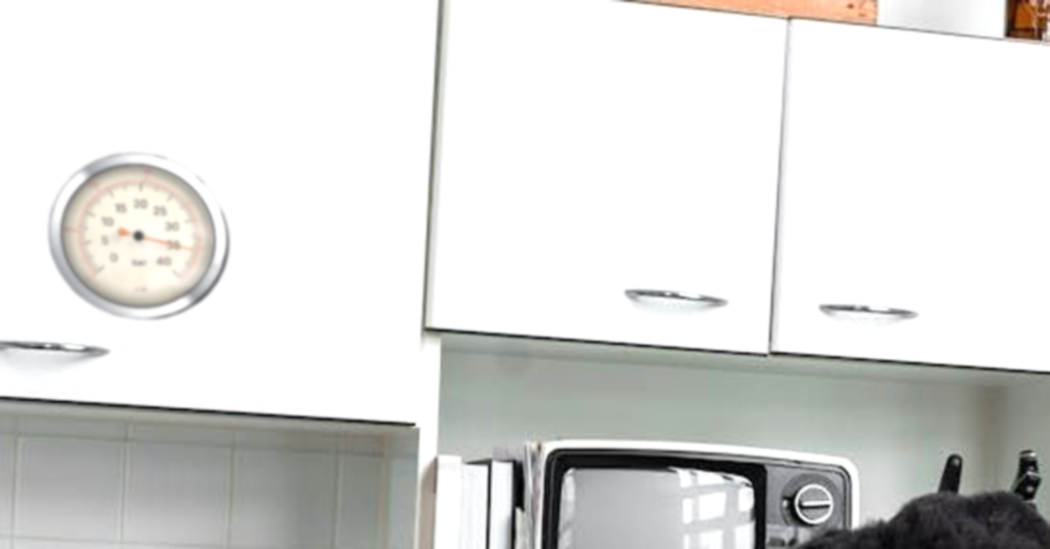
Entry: 35; bar
